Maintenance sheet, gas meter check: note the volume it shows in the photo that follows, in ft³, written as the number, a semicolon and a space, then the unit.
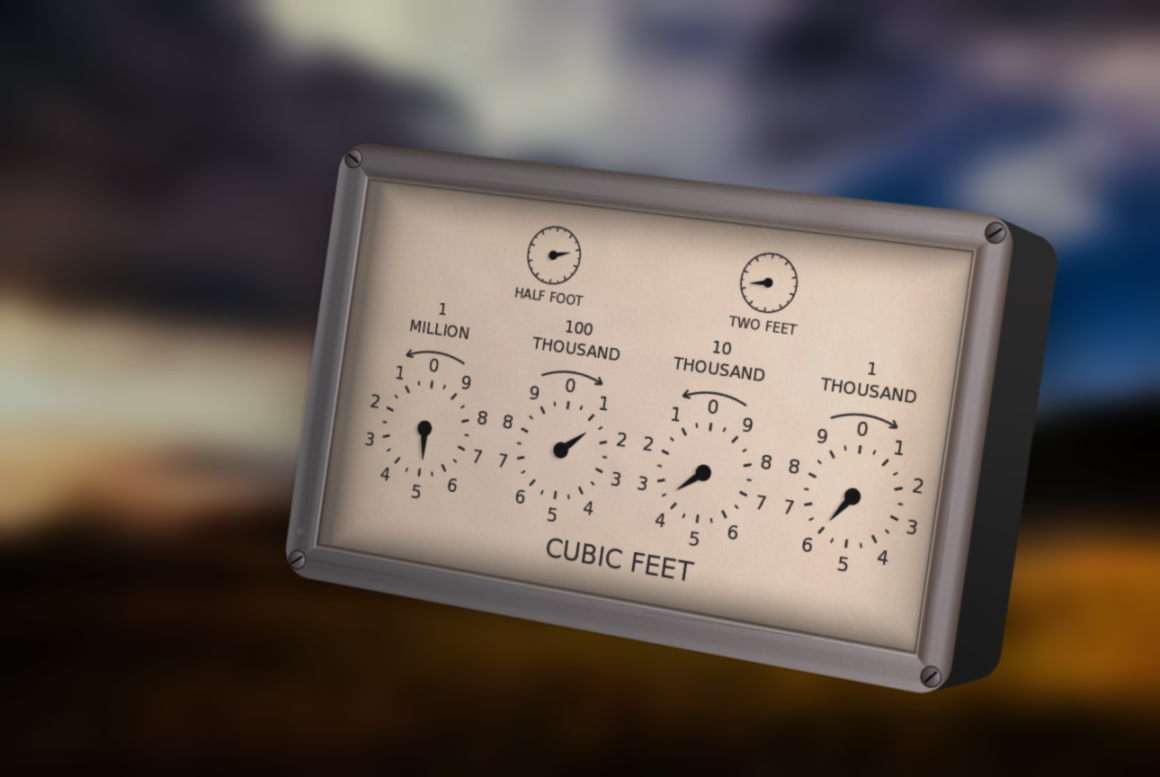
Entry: 513600; ft³
